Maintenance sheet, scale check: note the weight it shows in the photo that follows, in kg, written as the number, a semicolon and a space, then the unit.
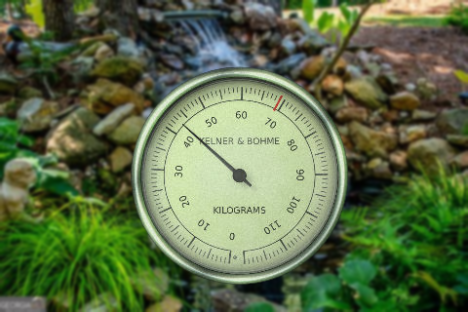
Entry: 43; kg
